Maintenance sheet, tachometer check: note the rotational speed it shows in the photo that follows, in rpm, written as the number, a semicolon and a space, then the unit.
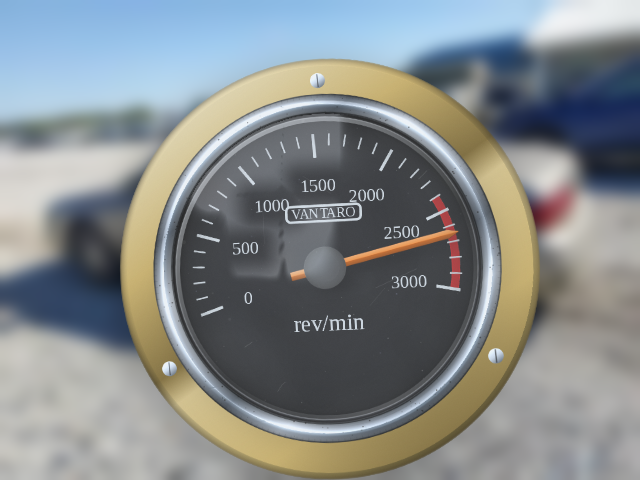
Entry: 2650; rpm
